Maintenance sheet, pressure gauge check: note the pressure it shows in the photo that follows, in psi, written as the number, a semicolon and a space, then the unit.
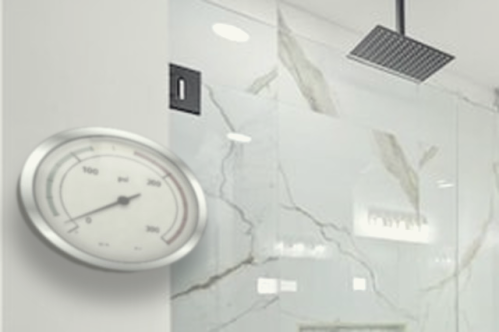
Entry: 10; psi
